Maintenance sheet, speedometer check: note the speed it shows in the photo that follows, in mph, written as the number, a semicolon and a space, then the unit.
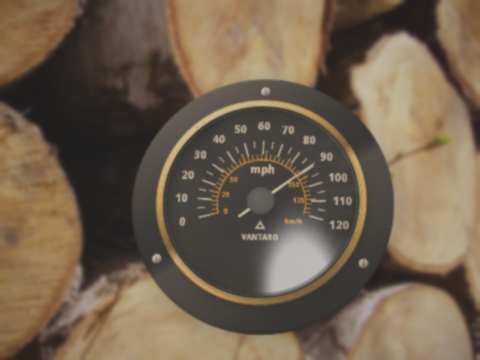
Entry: 90; mph
